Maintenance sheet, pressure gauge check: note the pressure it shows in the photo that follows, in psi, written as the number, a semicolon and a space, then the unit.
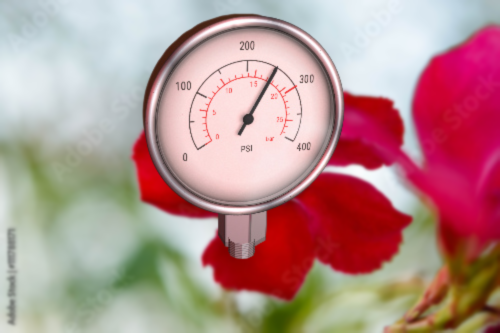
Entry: 250; psi
